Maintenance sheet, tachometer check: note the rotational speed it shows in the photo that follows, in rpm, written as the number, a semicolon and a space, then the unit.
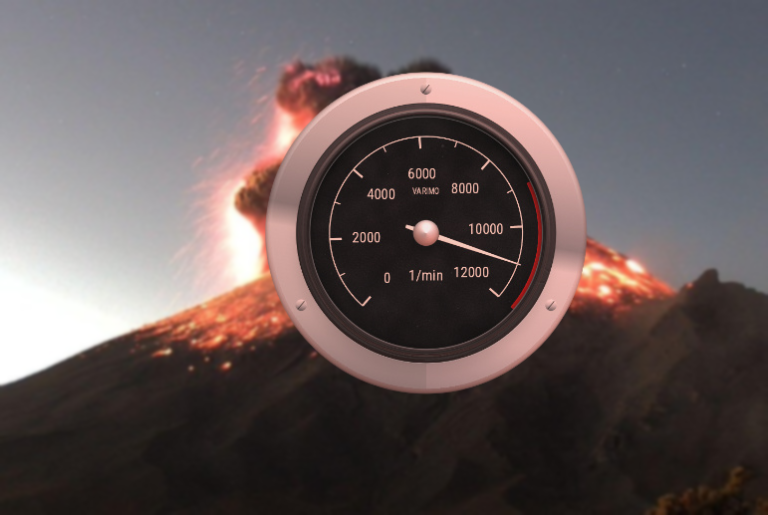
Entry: 11000; rpm
